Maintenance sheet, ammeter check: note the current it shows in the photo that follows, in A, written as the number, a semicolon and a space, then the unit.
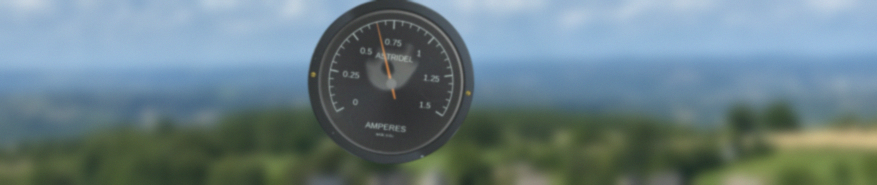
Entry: 0.65; A
